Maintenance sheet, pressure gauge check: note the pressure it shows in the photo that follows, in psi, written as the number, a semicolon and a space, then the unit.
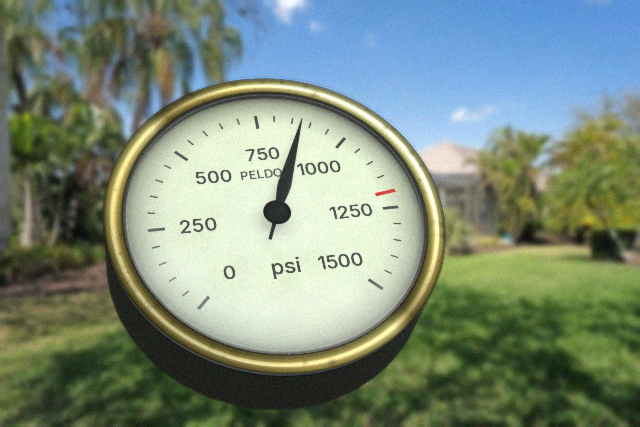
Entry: 875; psi
